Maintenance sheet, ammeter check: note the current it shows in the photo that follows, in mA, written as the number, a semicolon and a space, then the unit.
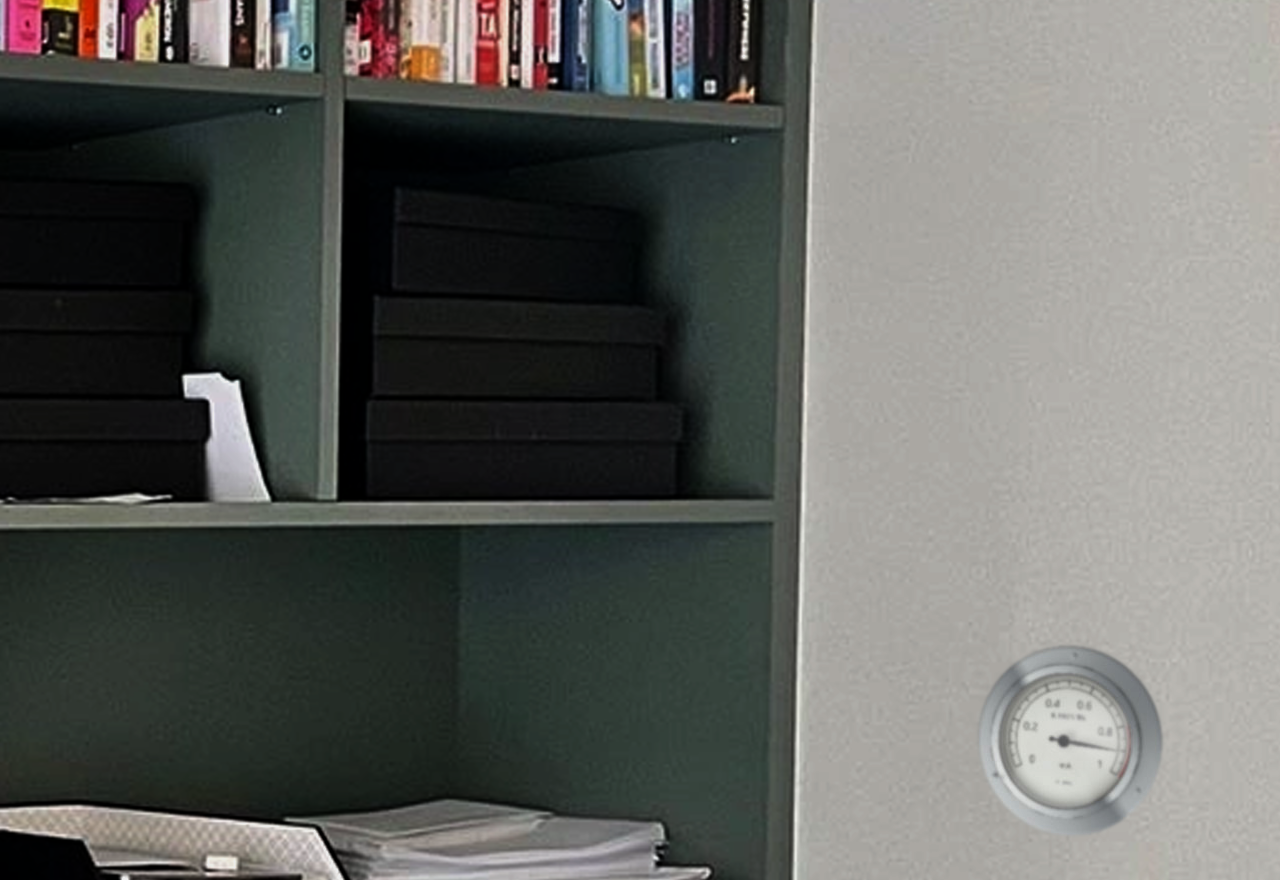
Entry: 0.9; mA
